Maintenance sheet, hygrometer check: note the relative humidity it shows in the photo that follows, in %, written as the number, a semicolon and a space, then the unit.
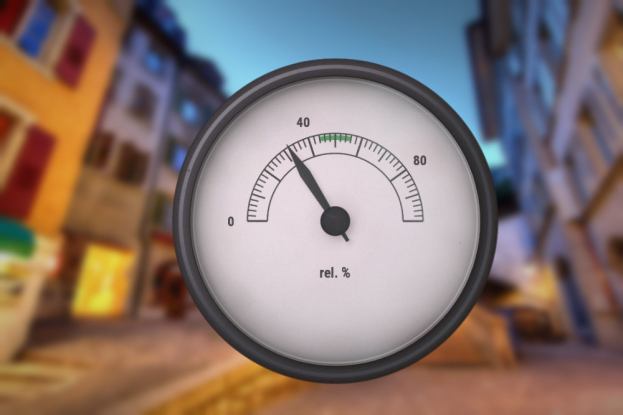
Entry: 32; %
